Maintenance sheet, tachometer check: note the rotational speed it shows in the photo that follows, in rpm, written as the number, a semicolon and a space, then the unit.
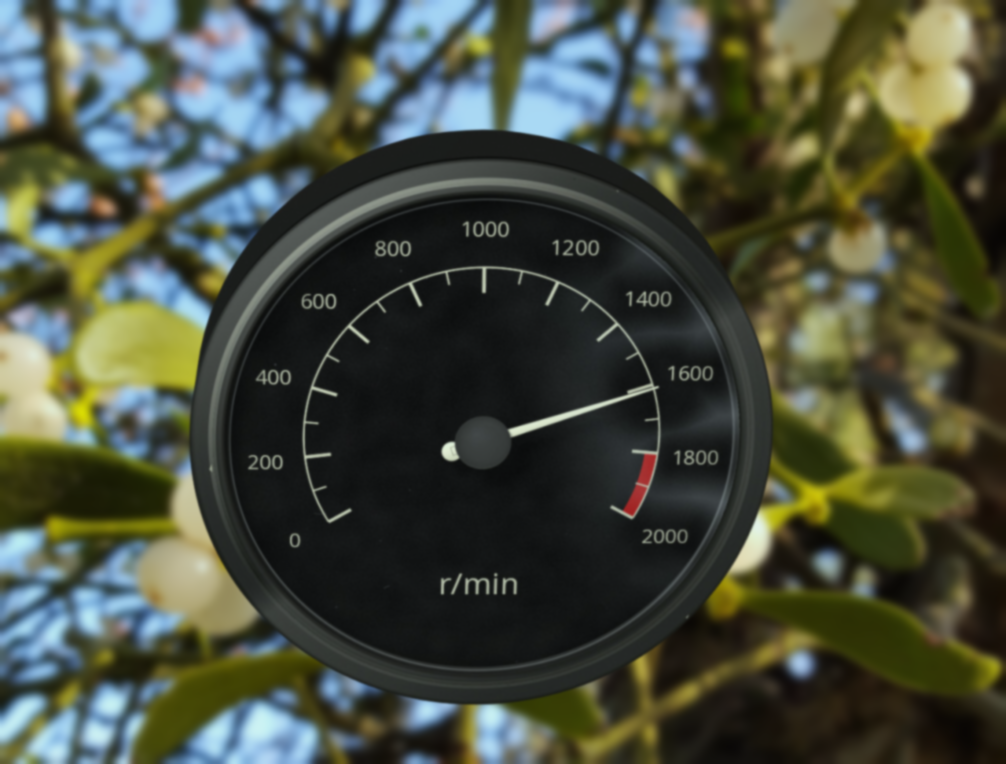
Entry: 1600; rpm
